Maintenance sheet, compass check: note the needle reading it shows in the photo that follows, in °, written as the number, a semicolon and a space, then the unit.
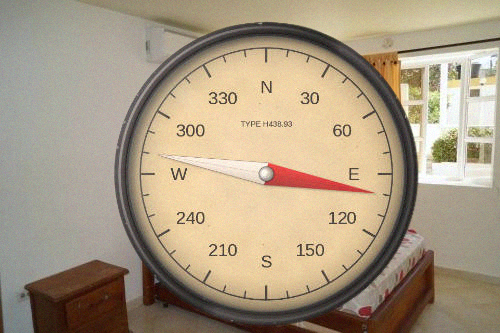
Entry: 100; °
